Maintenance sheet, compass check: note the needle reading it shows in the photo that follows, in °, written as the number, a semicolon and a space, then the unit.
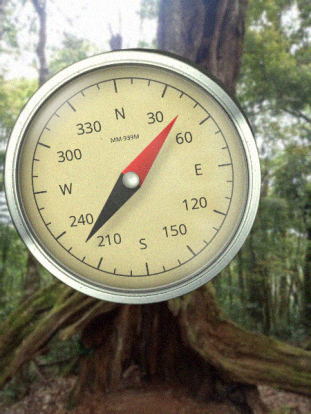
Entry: 45; °
